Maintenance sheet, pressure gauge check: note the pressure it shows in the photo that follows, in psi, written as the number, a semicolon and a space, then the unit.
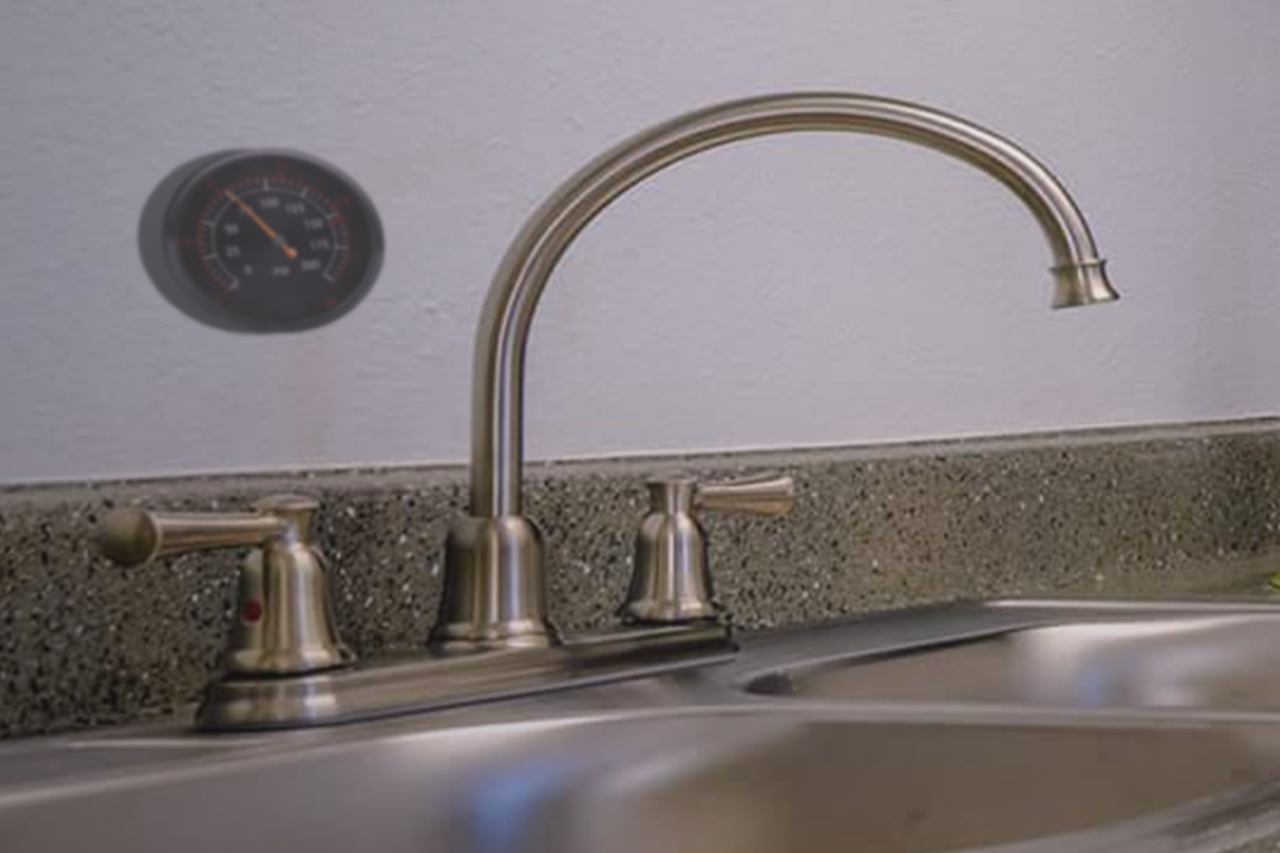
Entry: 75; psi
